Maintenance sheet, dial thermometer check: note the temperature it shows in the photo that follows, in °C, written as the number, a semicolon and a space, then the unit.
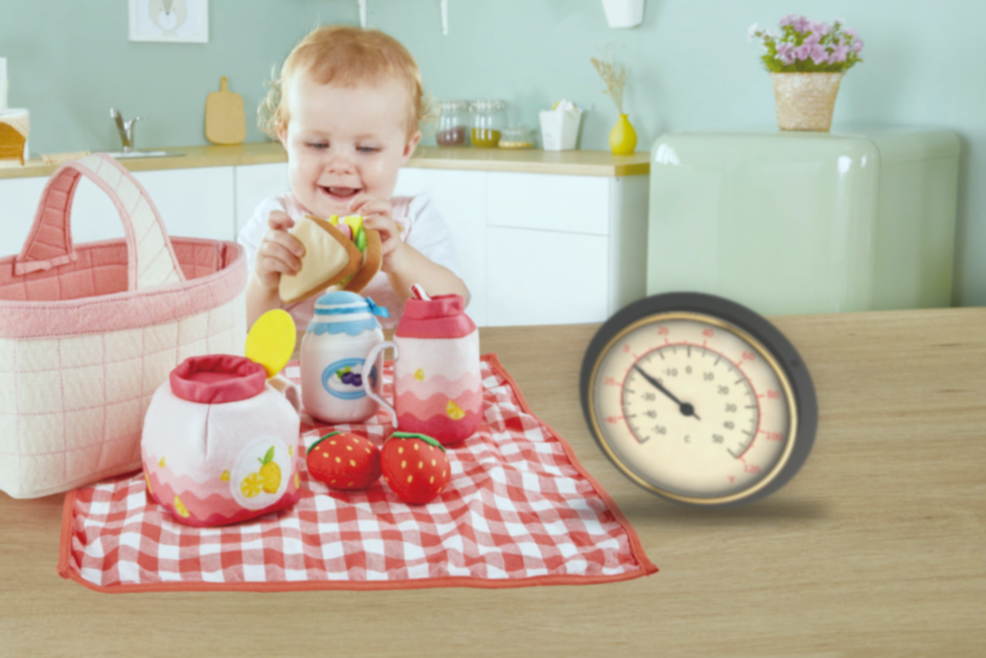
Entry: -20; °C
